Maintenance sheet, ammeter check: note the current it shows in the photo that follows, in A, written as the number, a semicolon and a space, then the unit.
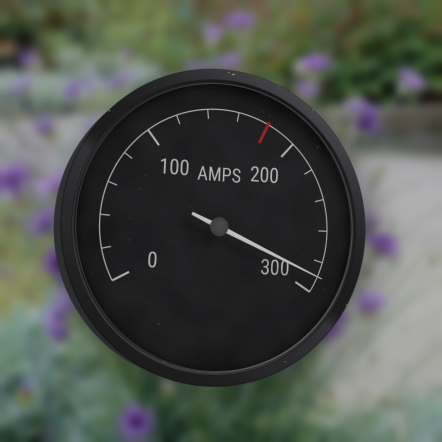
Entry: 290; A
